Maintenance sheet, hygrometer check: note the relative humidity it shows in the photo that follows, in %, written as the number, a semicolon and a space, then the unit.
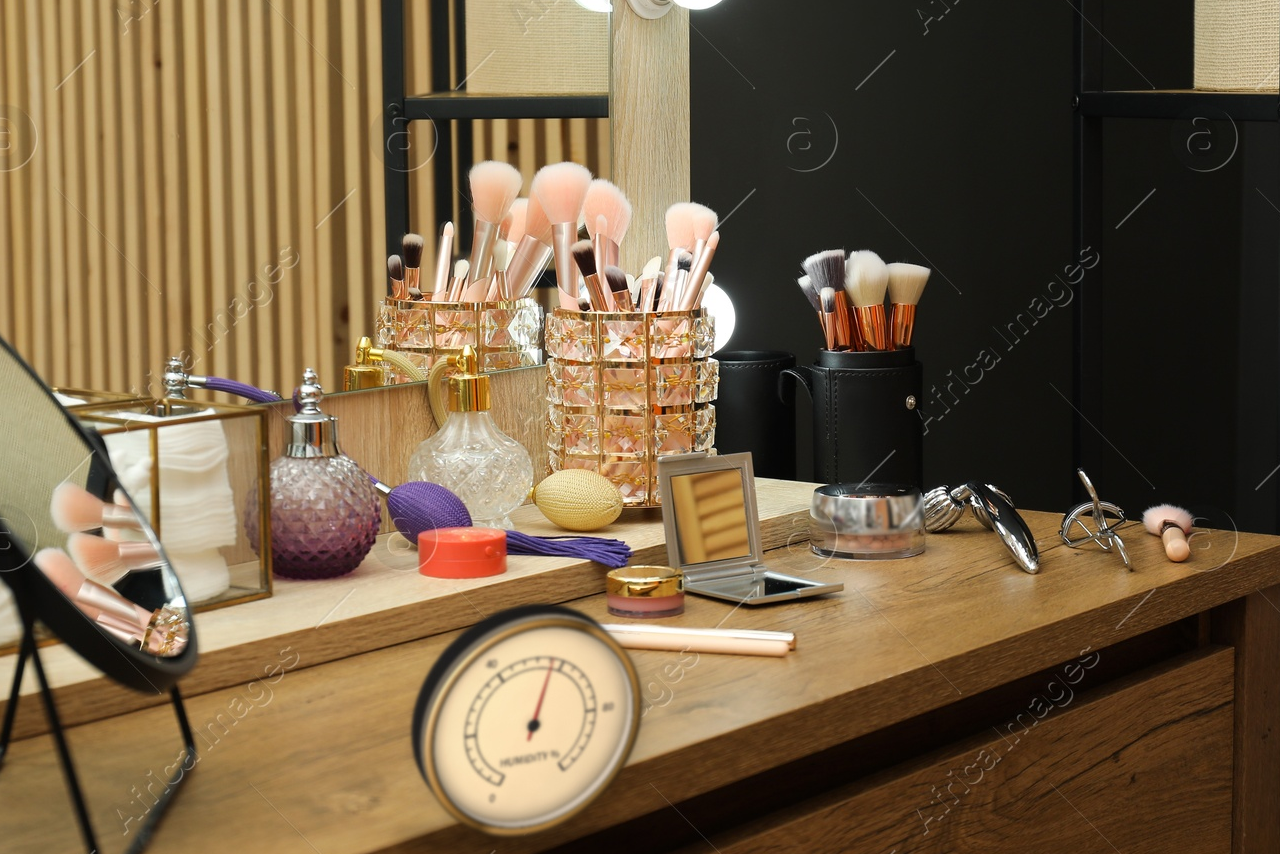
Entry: 56; %
